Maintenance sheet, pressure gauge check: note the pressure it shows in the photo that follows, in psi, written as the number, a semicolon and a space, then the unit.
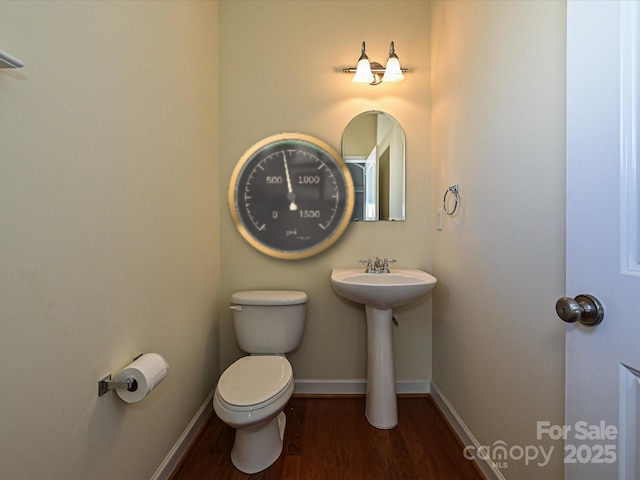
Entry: 700; psi
